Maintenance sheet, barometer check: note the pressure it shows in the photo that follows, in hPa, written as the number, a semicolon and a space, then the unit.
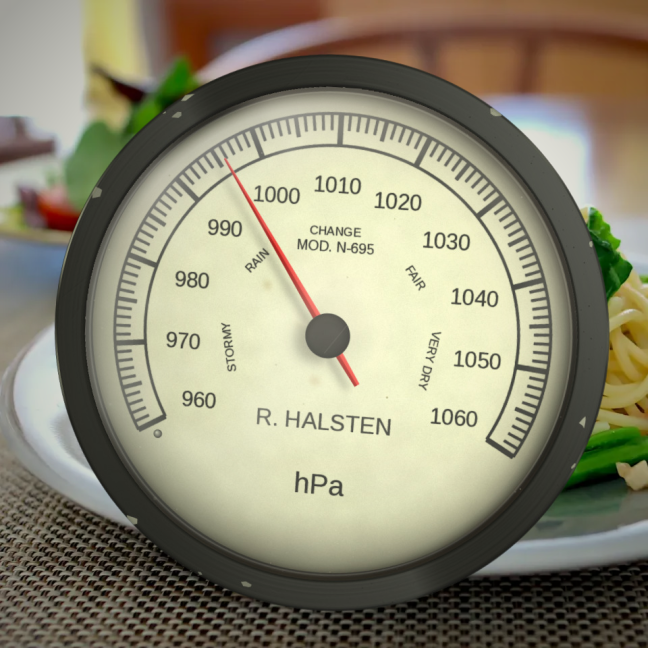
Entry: 996; hPa
